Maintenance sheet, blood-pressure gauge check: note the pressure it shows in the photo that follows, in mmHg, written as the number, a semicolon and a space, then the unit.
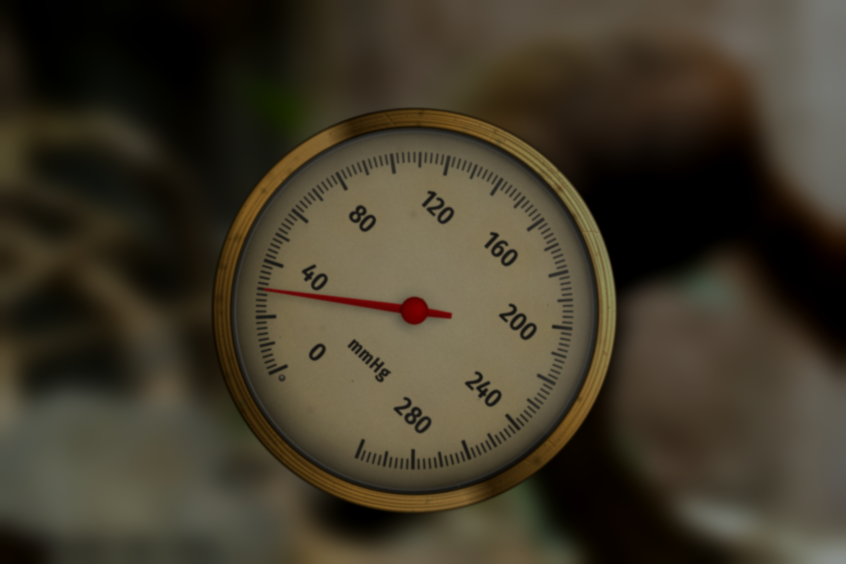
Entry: 30; mmHg
